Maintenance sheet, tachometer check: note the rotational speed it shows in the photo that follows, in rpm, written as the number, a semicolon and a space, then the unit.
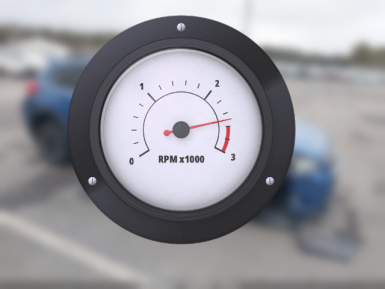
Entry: 2500; rpm
